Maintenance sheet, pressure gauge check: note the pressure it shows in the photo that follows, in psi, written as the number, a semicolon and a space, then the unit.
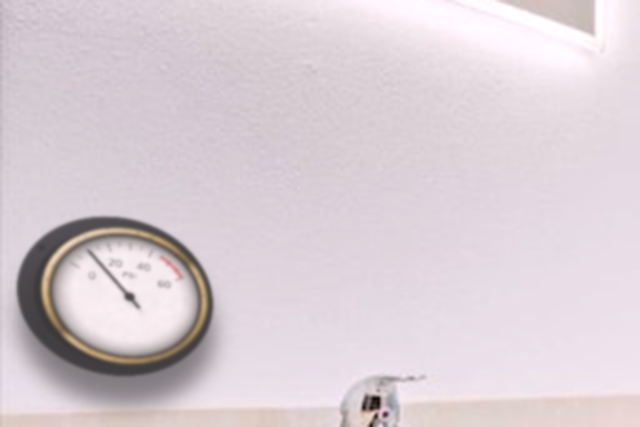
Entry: 10; psi
